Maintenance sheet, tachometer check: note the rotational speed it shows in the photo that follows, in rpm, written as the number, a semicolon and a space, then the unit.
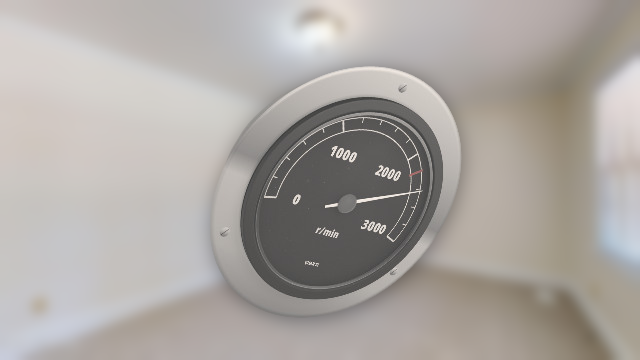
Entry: 2400; rpm
